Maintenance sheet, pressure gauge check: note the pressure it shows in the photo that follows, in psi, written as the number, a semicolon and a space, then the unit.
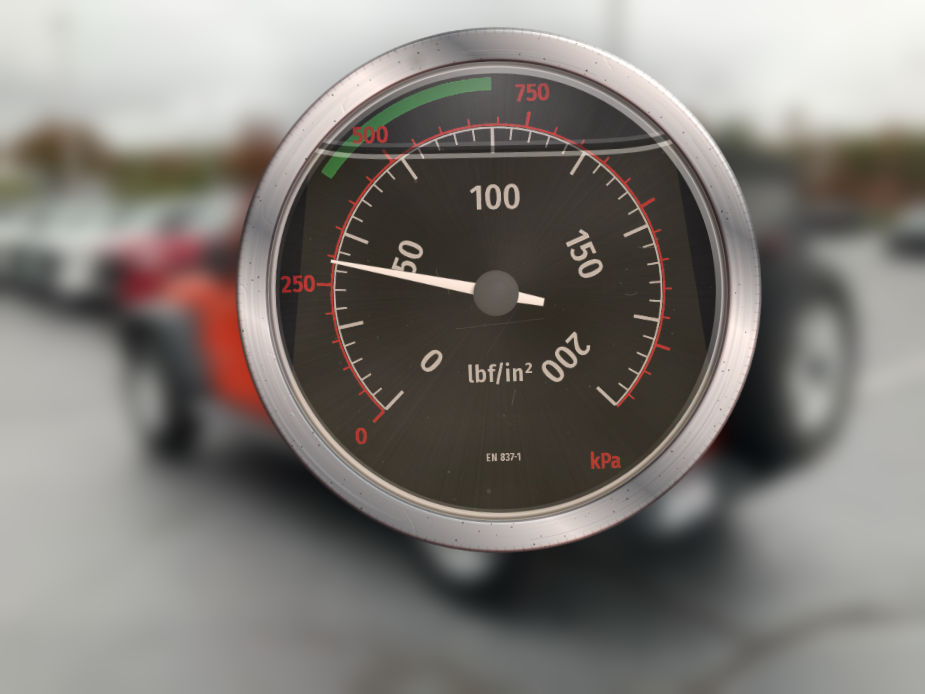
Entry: 42.5; psi
